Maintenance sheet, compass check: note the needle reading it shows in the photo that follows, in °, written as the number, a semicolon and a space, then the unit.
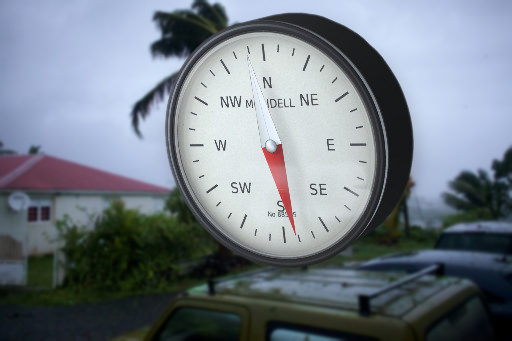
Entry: 170; °
